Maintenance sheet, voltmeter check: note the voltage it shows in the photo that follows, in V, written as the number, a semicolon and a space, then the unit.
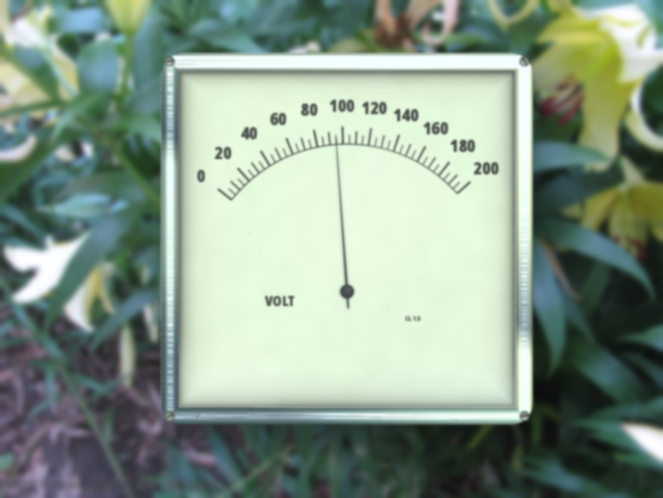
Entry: 95; V
